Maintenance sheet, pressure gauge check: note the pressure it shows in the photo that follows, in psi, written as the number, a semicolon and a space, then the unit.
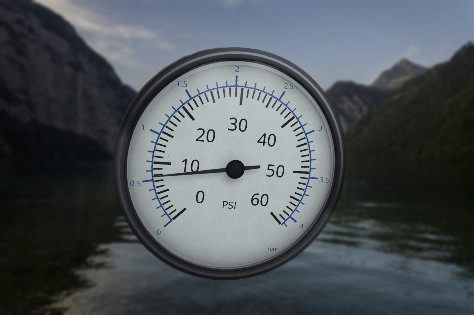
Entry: 8; psi
